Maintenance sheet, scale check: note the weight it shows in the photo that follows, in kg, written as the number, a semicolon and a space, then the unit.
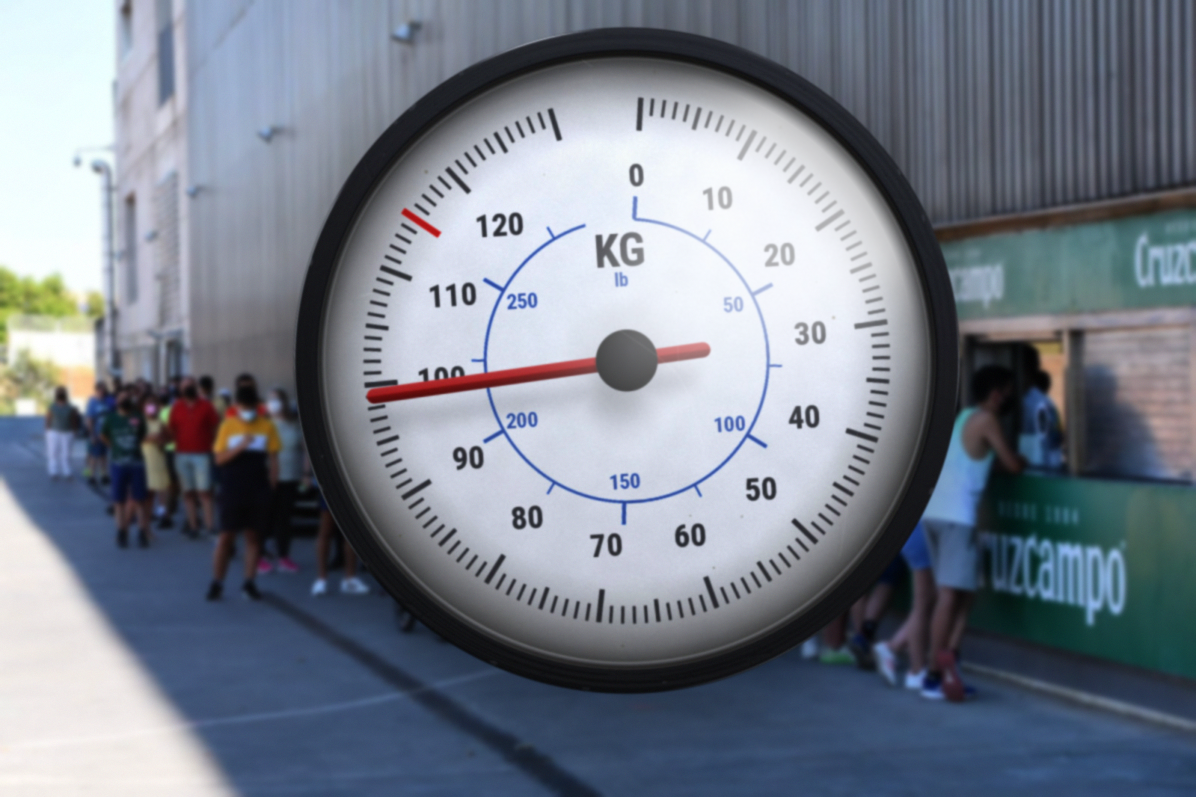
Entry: 99; kg
